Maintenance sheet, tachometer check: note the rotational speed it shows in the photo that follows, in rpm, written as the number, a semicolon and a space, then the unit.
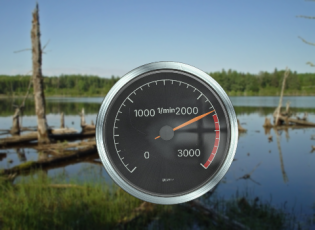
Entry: 2250; rpm
